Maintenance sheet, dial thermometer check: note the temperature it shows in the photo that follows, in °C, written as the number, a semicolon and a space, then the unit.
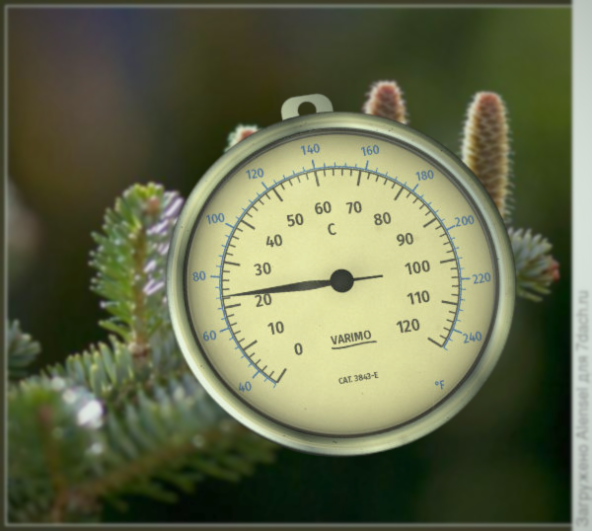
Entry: 22; °C
